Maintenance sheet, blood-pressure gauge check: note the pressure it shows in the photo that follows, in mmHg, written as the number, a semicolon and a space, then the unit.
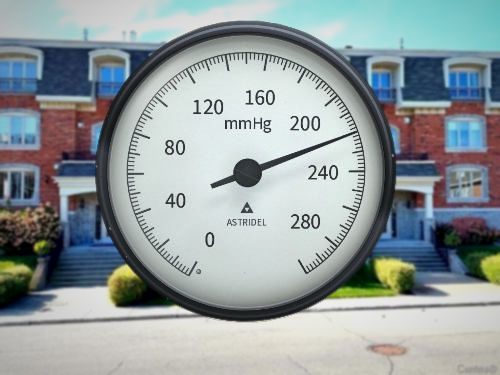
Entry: 220; mmHg
